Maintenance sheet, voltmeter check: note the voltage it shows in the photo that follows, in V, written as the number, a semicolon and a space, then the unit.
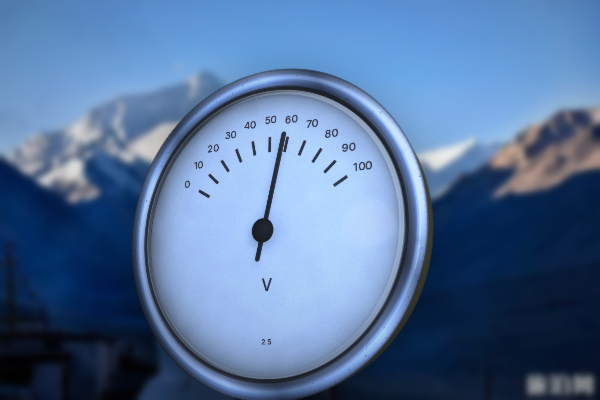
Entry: 60; V
